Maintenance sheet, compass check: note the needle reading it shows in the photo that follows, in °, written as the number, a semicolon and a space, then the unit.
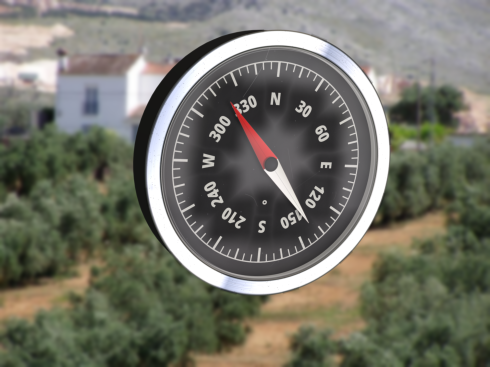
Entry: 320; °
